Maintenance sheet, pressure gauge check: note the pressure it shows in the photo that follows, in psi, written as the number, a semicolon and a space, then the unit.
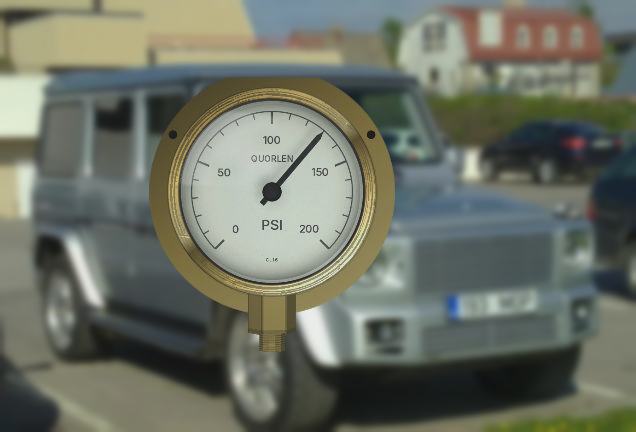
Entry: 130; psi
